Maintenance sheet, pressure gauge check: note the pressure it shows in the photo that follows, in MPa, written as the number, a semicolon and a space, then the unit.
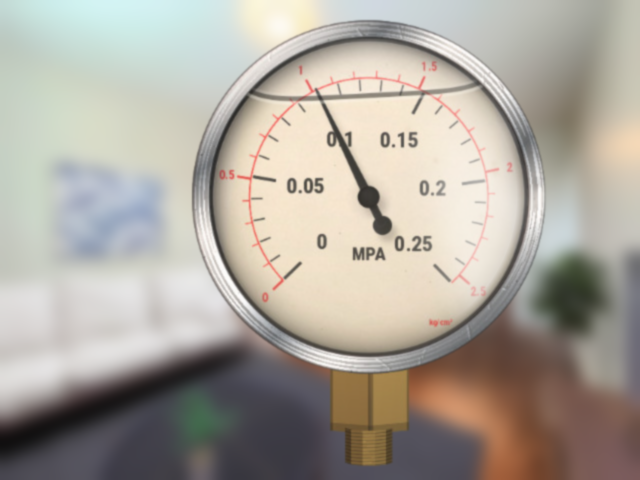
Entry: 0.1; MPa
